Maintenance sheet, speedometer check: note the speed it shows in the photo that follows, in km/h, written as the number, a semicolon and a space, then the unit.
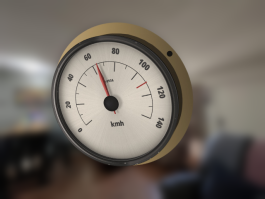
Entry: 65; km/h
